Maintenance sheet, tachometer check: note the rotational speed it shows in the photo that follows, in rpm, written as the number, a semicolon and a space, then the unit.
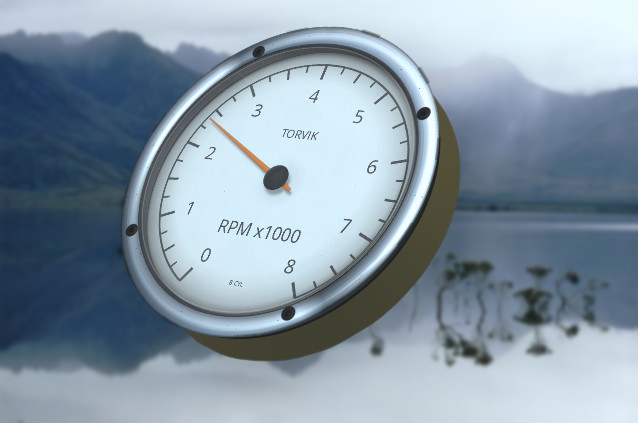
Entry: 2375; rpm
